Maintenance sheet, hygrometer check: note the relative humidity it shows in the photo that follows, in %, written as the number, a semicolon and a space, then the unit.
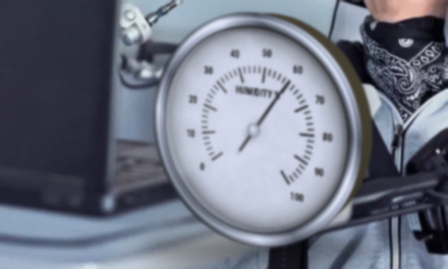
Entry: 60; %
